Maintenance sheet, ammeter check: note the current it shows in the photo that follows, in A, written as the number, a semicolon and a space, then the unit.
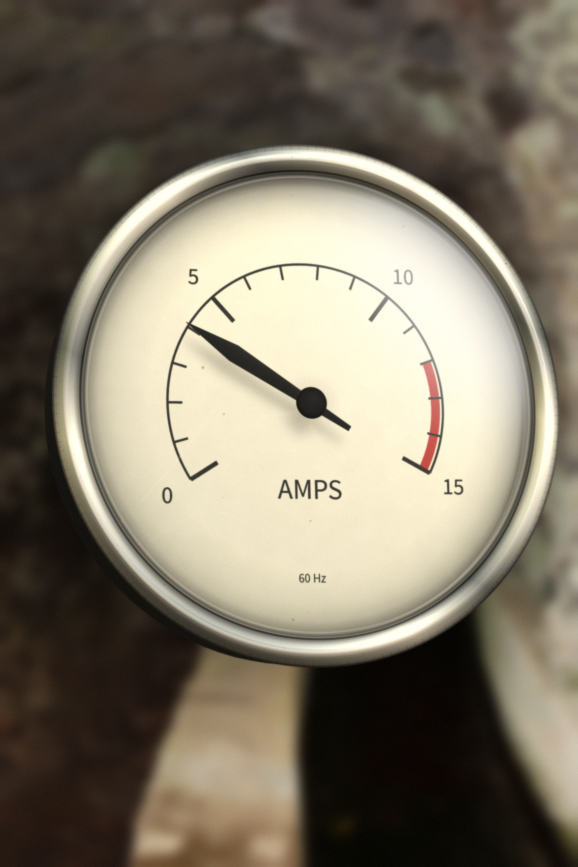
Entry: 4; A
